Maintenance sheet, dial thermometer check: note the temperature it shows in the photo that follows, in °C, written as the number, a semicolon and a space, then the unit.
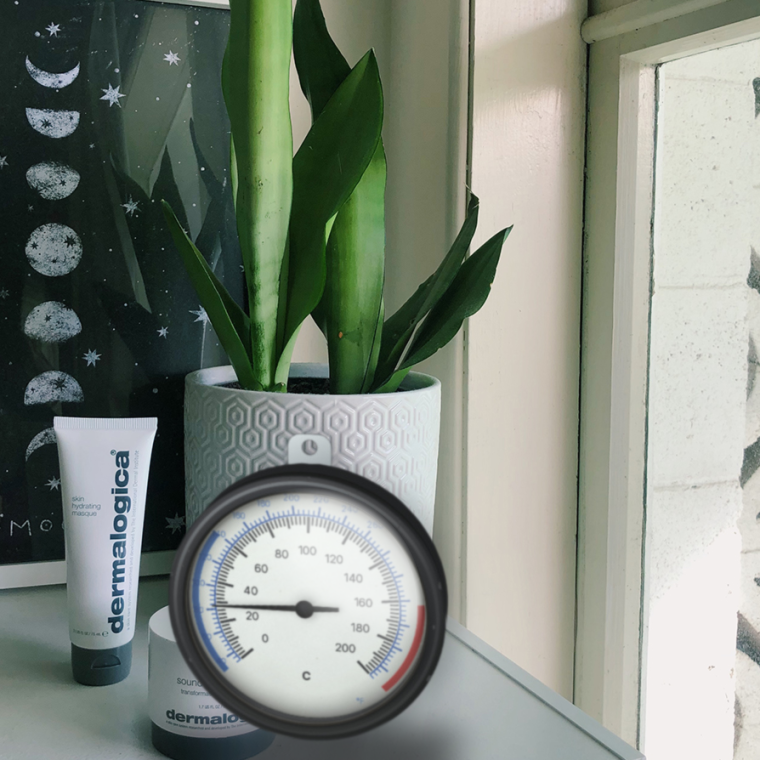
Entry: 30; °C
